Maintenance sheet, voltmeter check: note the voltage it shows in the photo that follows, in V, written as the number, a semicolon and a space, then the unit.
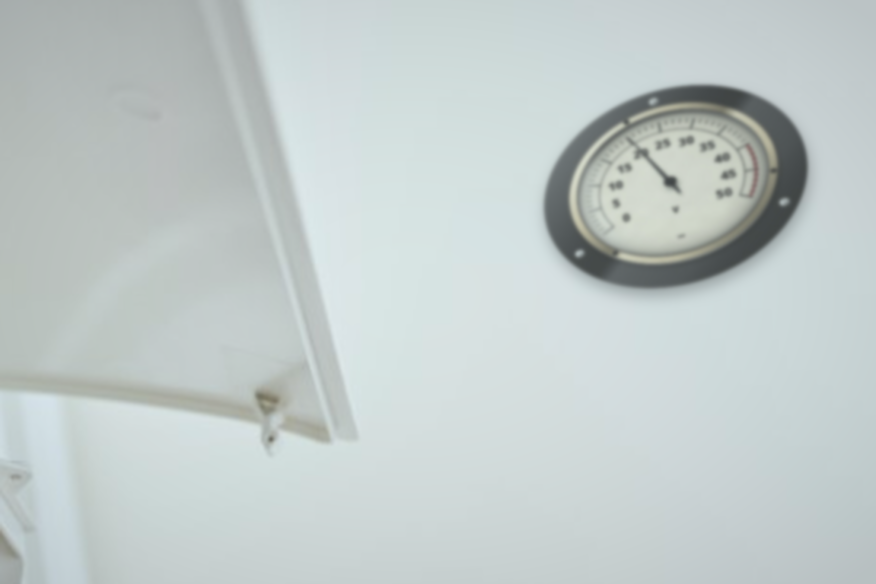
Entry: 20; V
